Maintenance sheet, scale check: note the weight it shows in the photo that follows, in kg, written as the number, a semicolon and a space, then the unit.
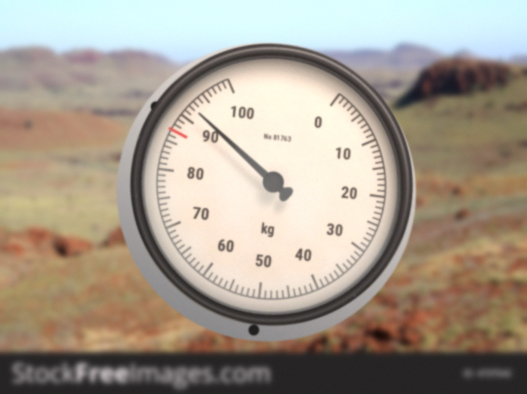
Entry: 92; kg
